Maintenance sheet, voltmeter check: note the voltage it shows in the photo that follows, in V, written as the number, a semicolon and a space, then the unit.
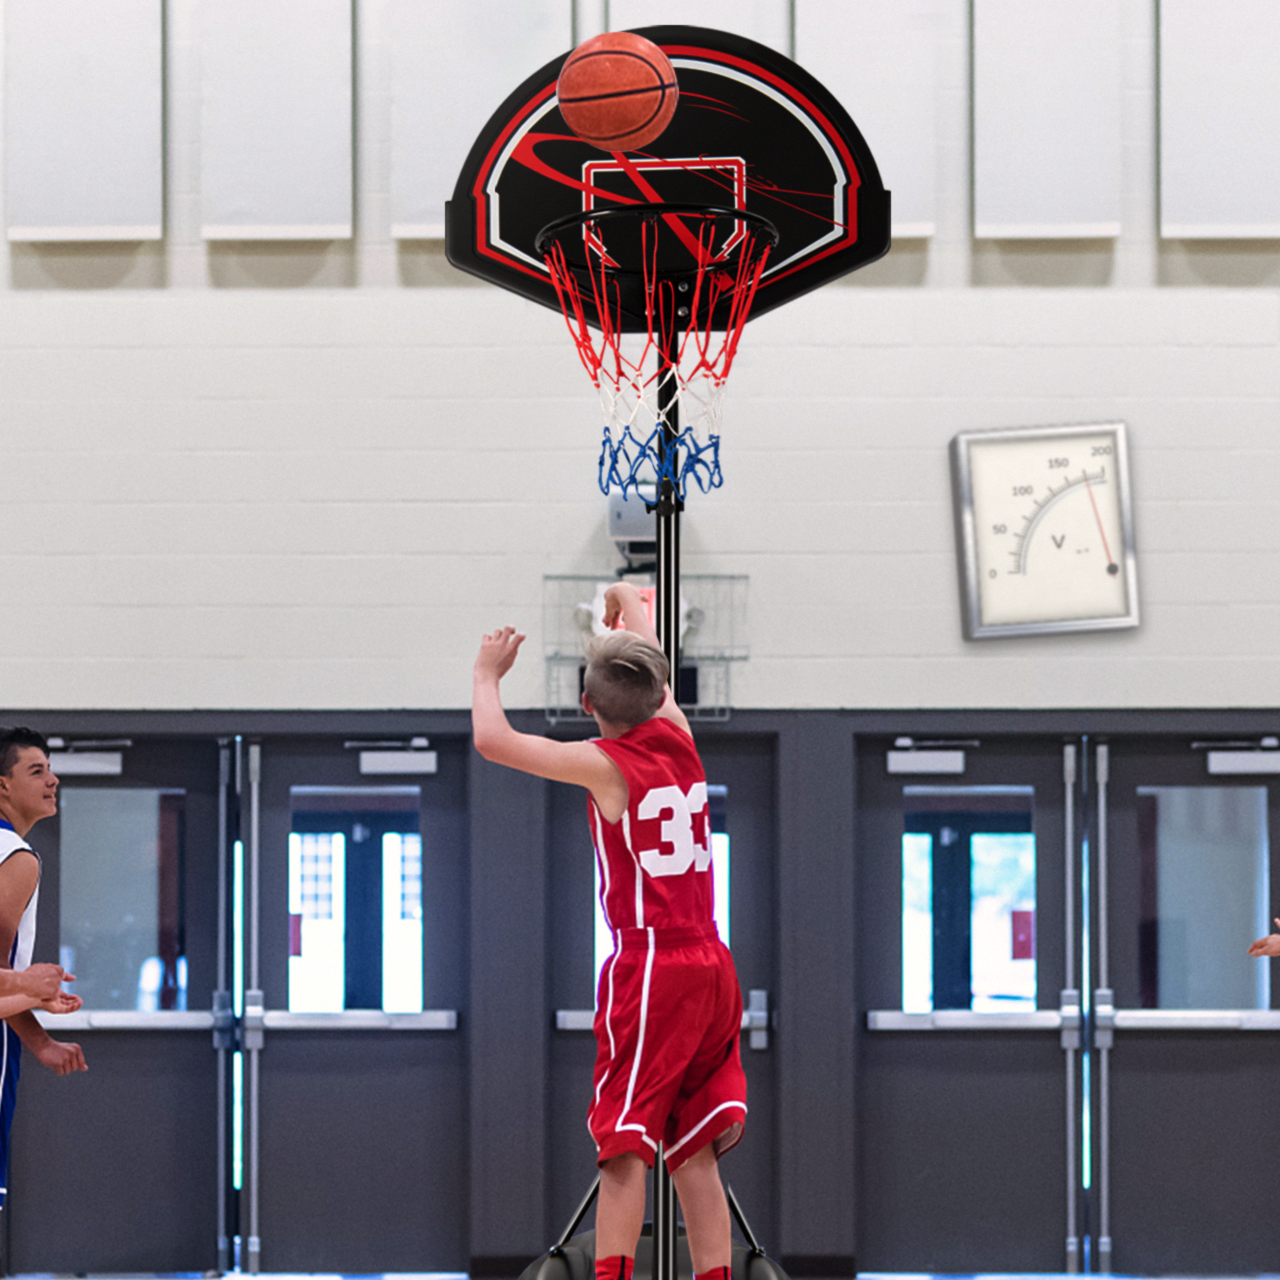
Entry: 175; V
